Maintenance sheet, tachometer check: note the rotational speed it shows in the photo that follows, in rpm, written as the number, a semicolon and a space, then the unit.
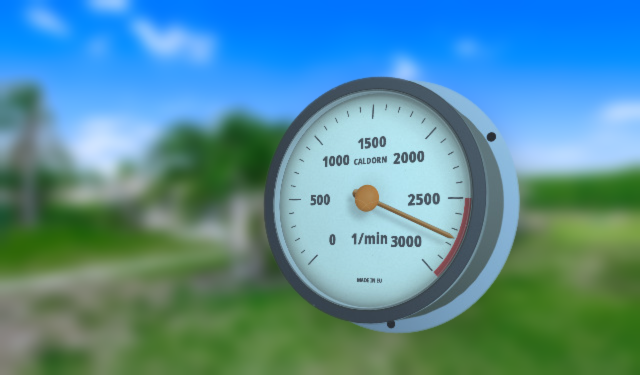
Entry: 2750; rpm
